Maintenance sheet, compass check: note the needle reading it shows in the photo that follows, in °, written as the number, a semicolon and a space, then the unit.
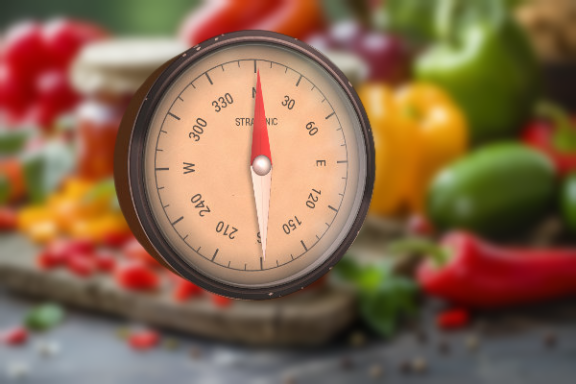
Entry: 0; °
